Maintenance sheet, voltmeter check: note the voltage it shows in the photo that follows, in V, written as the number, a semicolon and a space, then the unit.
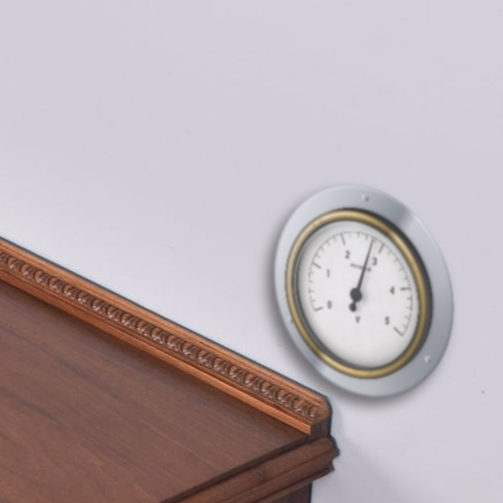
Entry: 2.8; V
